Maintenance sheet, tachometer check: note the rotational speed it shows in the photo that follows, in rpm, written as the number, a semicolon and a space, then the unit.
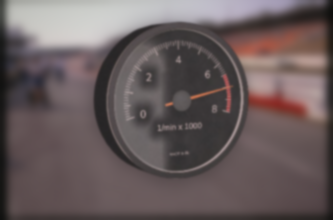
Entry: 7000; rpm
